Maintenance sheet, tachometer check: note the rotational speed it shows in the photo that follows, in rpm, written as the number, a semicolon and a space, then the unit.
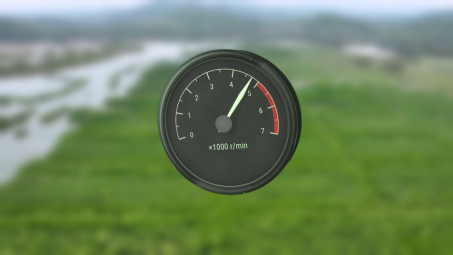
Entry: 4750; rpm
